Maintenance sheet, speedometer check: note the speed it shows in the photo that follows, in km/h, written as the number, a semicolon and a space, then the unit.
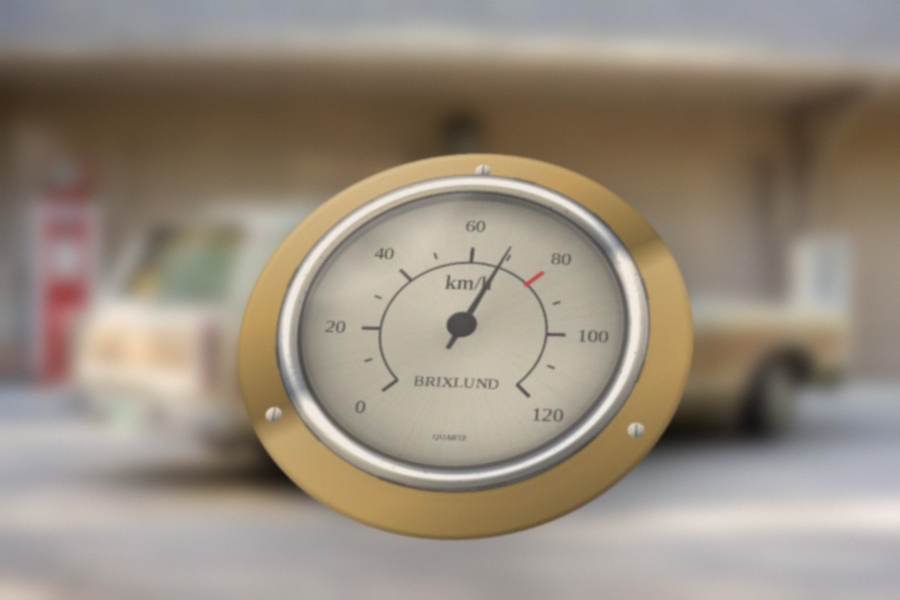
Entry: 70; km/h
